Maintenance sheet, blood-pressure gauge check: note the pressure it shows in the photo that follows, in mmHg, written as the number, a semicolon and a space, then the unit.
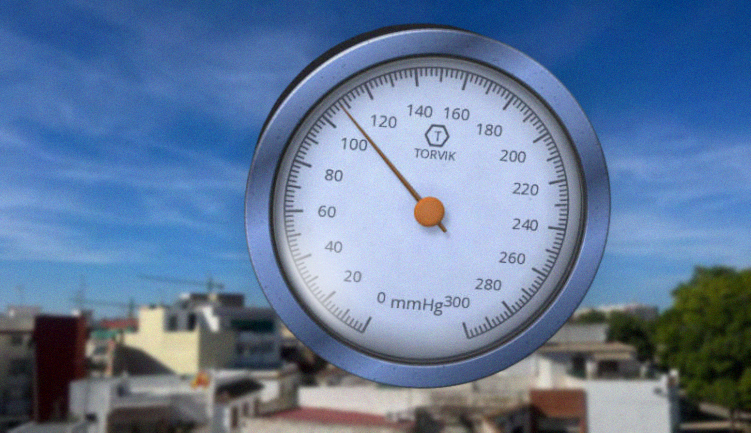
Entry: 108; mmHg
